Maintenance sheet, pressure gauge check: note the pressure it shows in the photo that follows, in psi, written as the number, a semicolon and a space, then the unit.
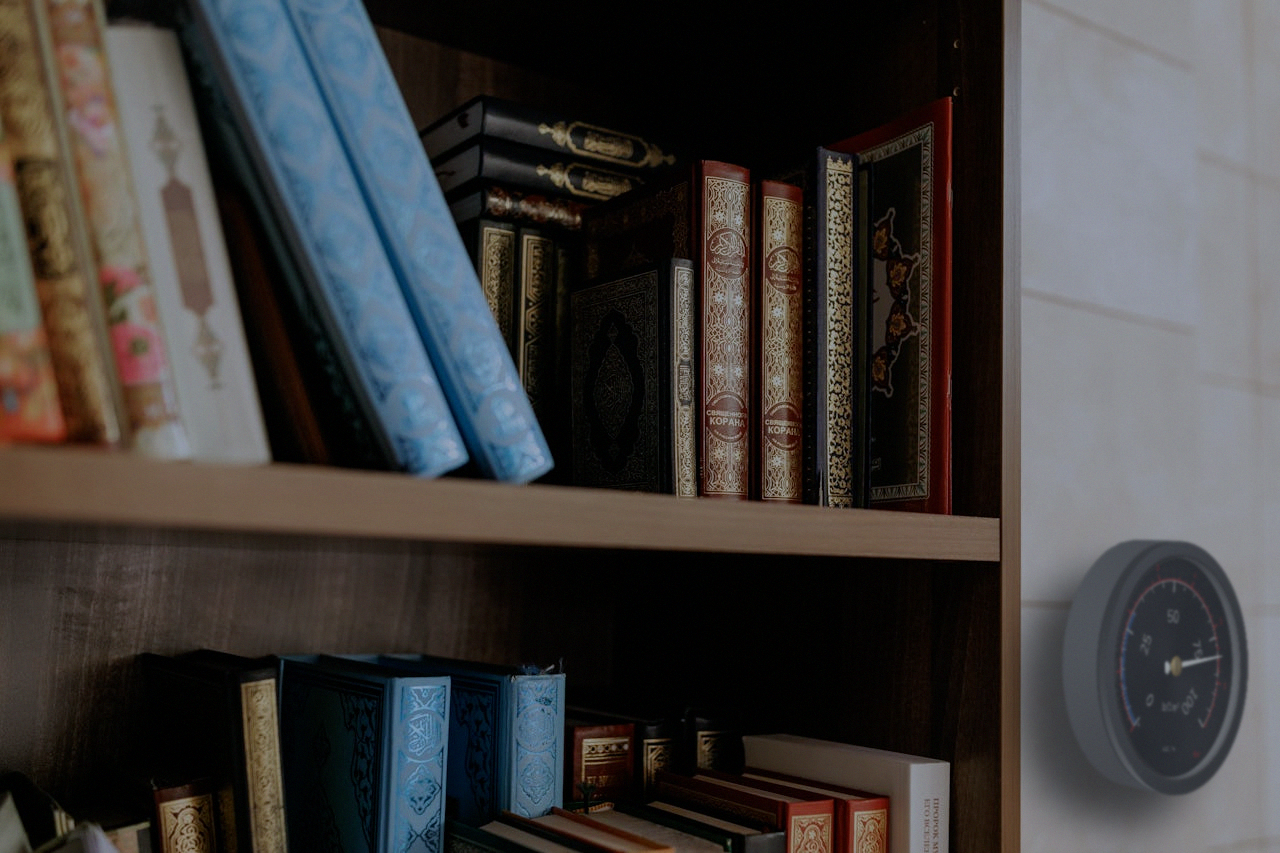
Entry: 80; psi
